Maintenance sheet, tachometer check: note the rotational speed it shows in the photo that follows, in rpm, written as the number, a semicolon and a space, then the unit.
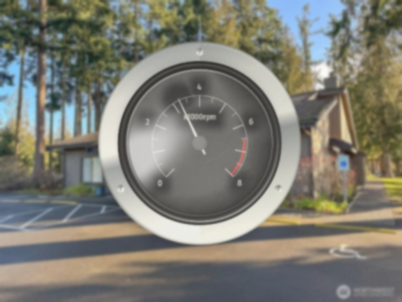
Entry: 3250; rpm
